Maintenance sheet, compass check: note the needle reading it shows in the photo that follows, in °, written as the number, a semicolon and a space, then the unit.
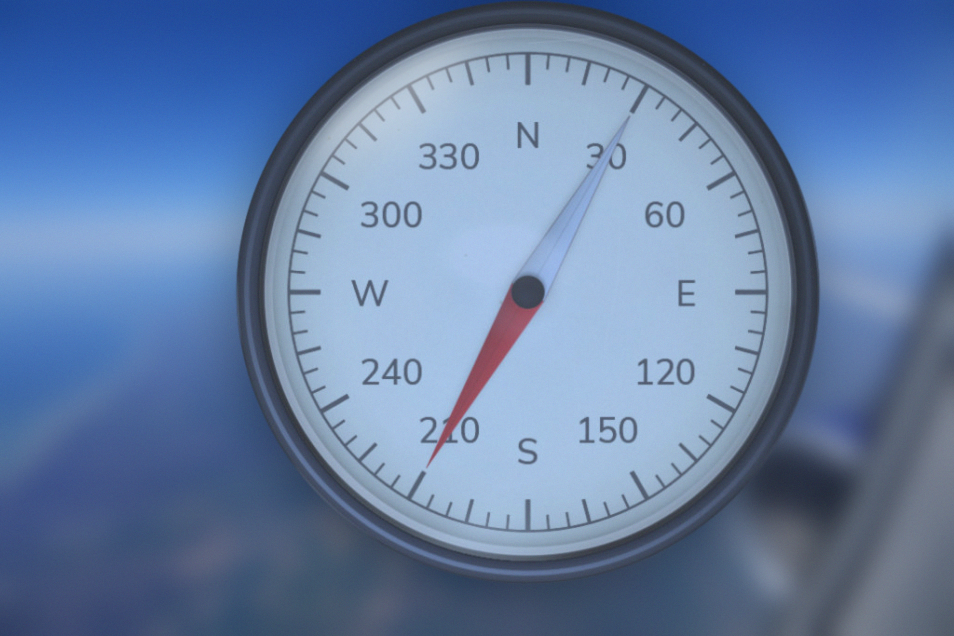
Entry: 210; °
